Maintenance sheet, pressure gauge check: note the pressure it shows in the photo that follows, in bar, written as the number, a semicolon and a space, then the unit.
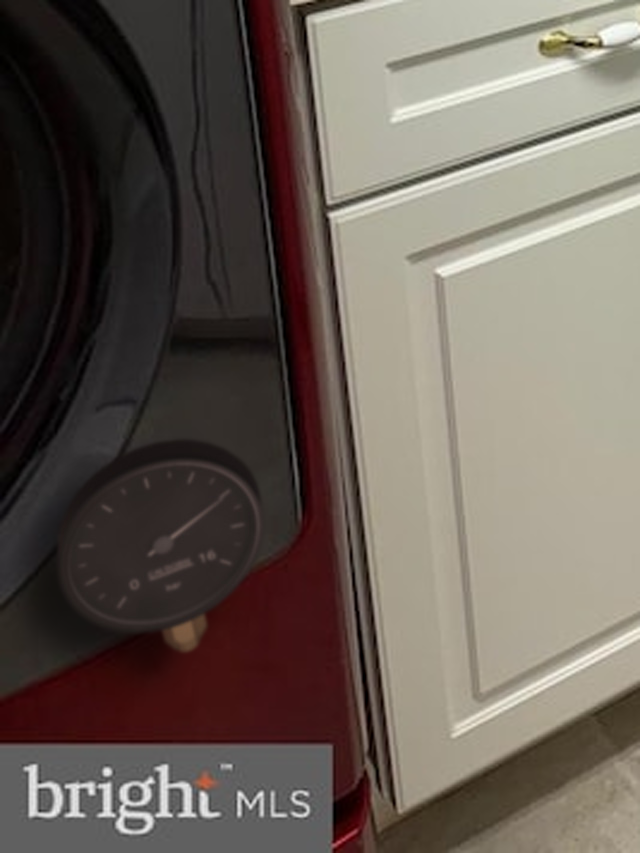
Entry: 12; bar
